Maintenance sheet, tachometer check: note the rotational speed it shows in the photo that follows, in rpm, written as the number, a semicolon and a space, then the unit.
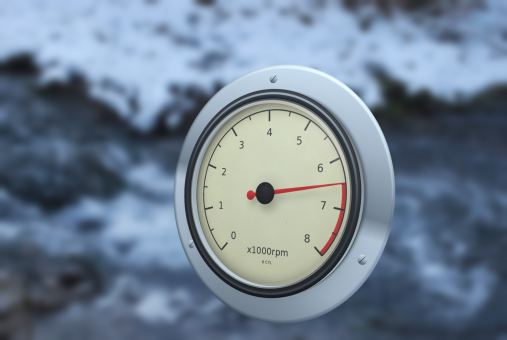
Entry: 6500; rpm
